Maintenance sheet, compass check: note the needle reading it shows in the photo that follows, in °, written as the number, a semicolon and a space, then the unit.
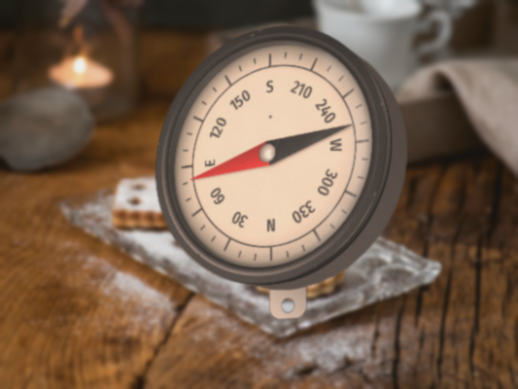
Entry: 80; °
